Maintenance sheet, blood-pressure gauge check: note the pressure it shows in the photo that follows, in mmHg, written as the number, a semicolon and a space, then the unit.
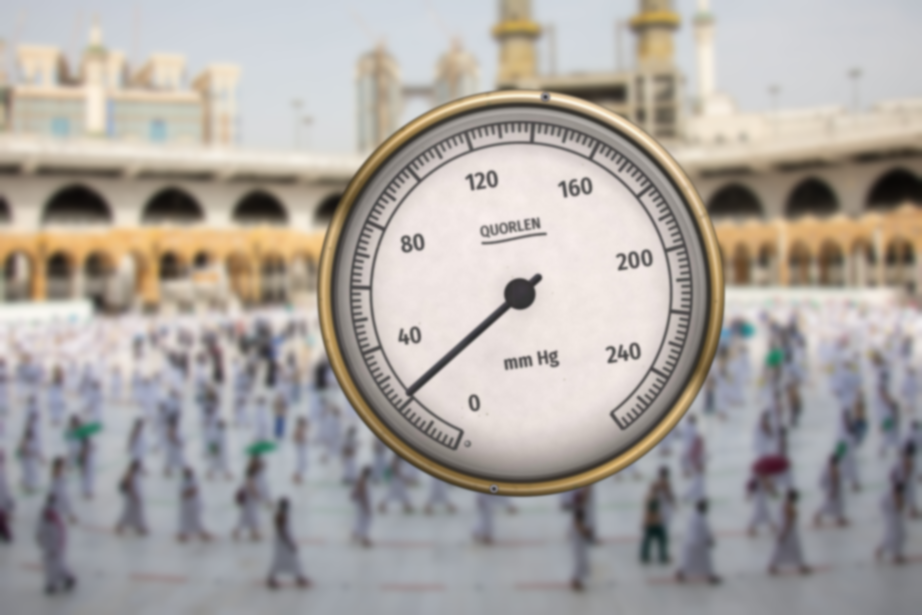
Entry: 22; mmHg
